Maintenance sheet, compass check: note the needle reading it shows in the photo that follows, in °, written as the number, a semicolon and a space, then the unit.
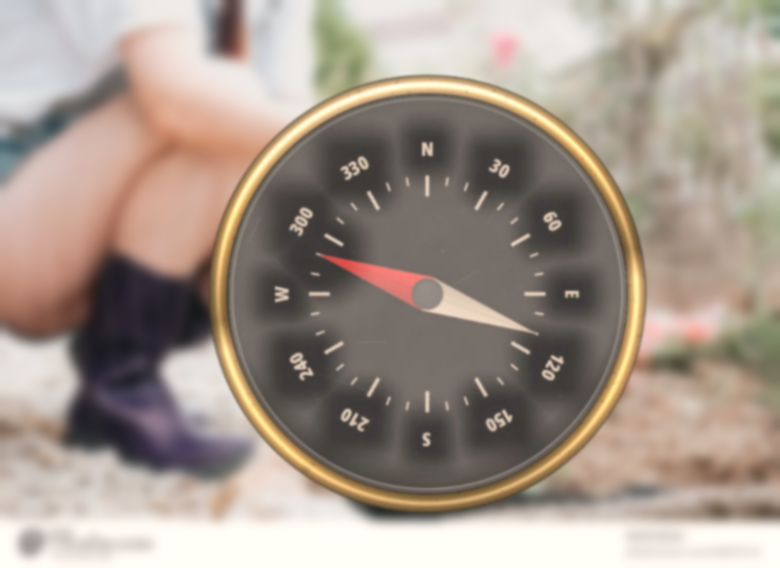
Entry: 290; °
